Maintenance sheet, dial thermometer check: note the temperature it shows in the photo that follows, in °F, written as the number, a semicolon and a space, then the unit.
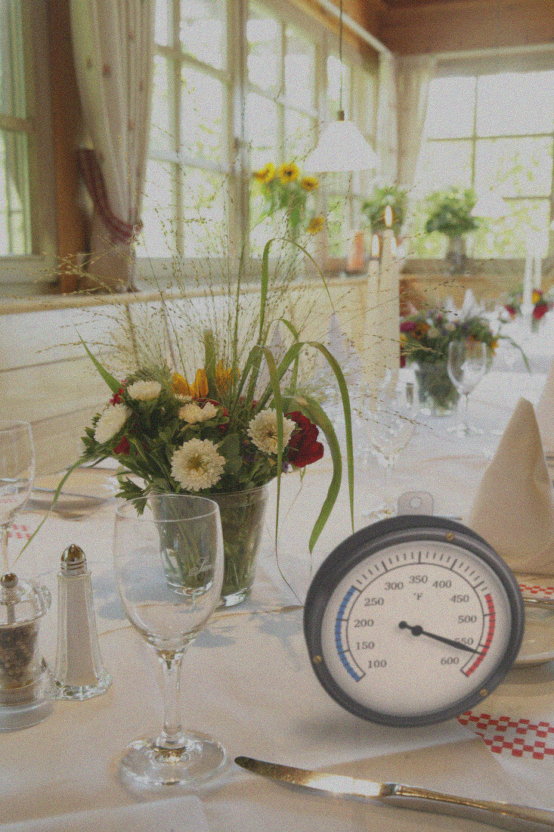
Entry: 560; °F
